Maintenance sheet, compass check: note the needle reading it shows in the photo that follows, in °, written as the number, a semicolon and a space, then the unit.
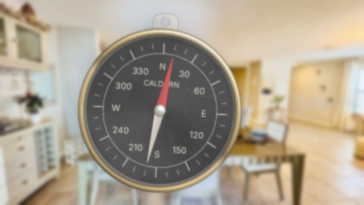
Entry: 10; °
